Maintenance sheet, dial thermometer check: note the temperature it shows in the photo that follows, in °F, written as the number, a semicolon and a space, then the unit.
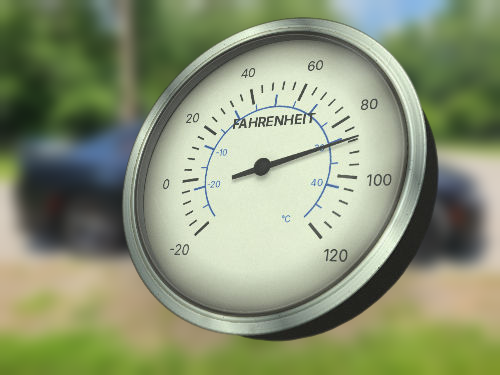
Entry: 88; °F
